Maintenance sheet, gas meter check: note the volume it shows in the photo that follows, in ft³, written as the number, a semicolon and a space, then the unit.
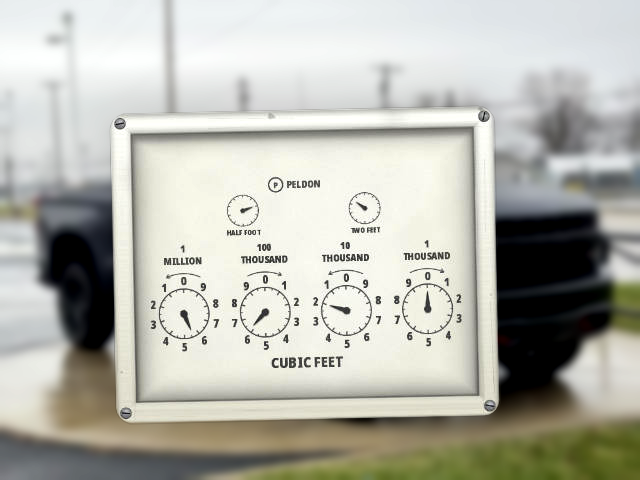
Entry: 562000; ft³
